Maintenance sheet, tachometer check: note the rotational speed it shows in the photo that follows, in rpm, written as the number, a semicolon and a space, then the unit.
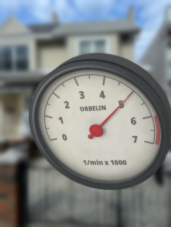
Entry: 5000; rpm
